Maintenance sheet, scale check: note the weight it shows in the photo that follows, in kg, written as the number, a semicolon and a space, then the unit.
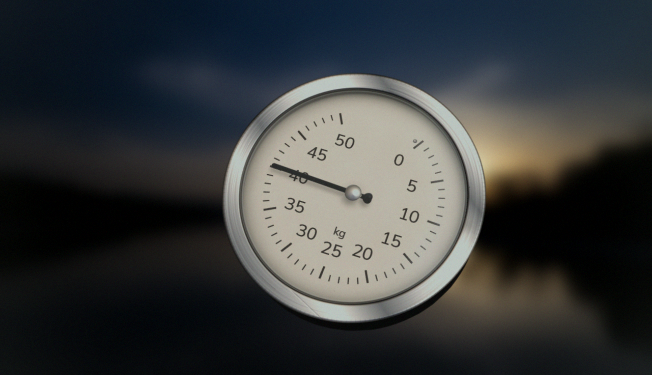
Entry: 40; kg
